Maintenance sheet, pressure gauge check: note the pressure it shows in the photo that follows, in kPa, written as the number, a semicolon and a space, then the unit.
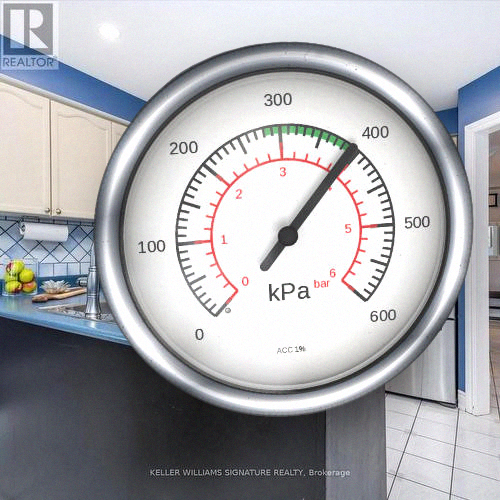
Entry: 390; kPa
